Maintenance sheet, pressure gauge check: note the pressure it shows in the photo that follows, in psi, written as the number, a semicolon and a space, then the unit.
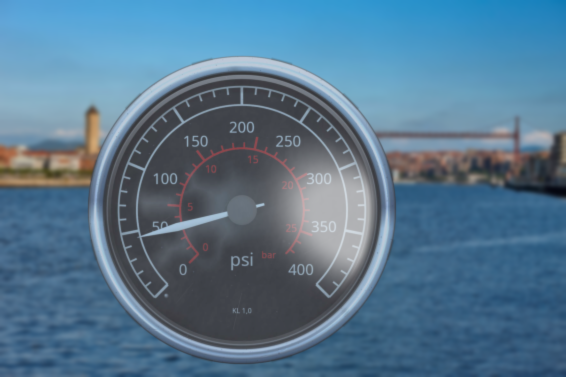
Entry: 45; psi
